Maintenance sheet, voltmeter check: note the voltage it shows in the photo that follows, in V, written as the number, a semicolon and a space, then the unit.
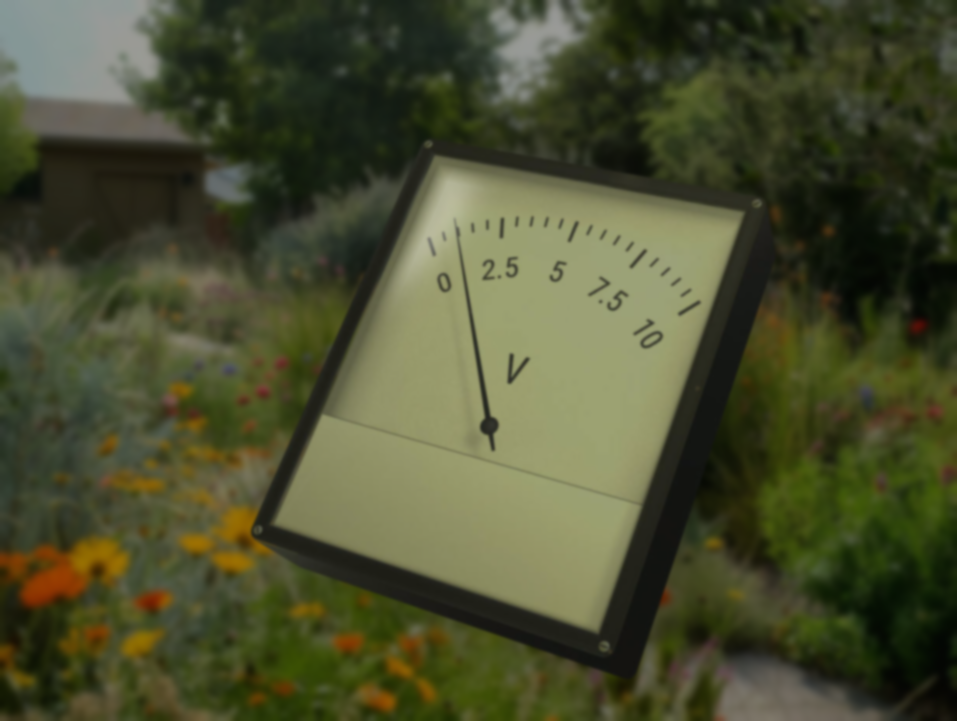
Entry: 1; V
